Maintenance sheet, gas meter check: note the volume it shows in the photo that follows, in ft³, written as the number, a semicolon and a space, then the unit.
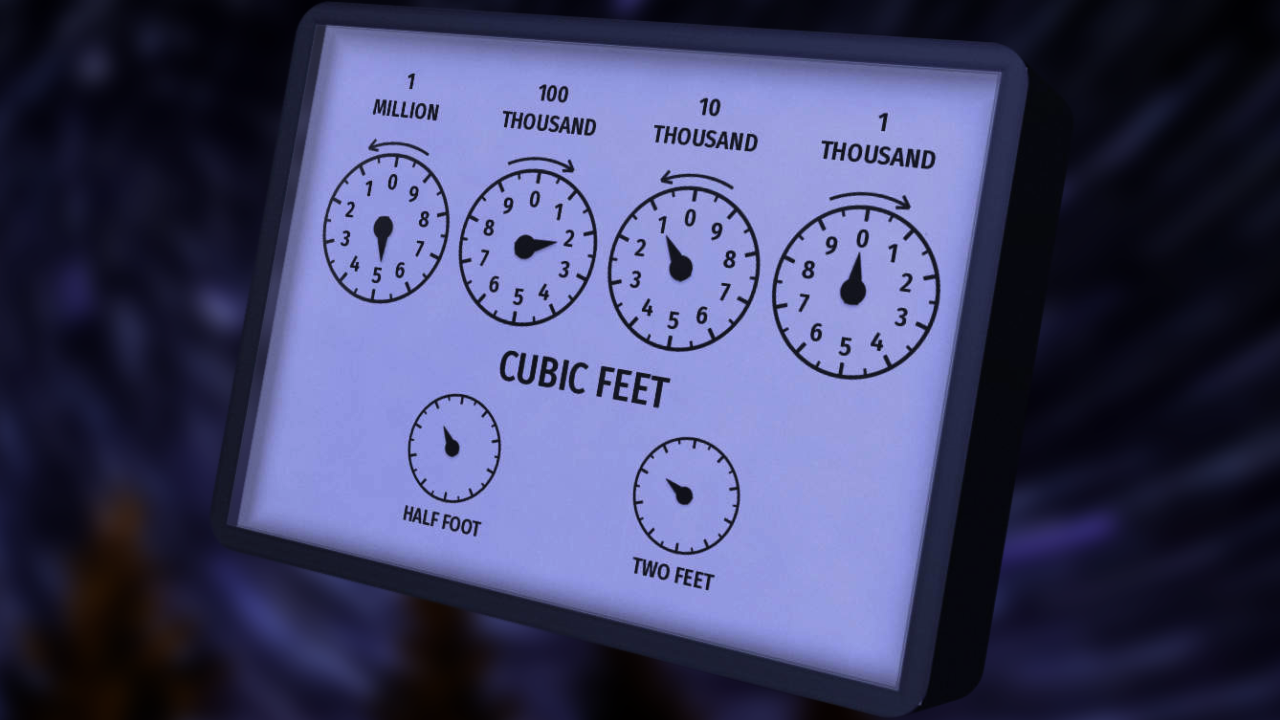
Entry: 521000; ft³
